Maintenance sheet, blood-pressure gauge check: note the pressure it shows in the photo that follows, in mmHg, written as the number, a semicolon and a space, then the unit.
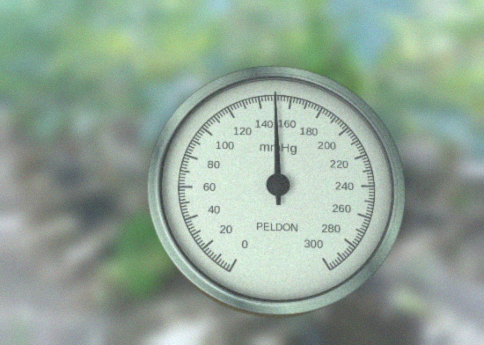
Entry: 150; mmHg
